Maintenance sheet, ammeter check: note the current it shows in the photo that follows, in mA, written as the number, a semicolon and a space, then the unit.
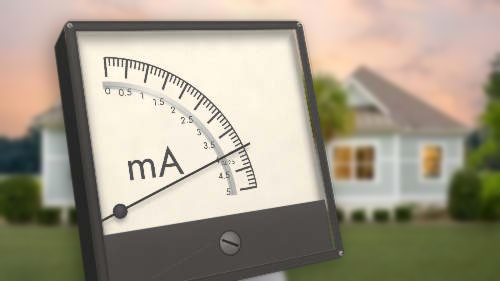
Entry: 4; mA
